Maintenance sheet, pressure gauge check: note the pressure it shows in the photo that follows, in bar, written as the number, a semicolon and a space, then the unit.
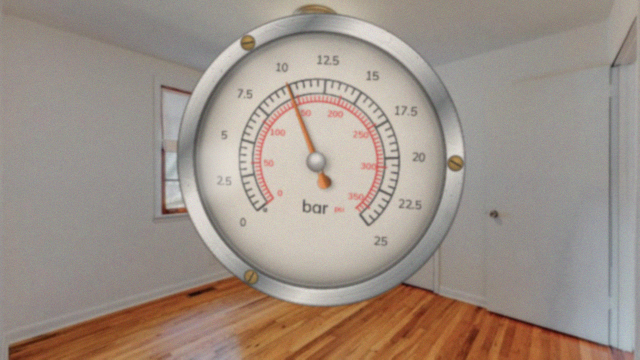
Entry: 10; bar
